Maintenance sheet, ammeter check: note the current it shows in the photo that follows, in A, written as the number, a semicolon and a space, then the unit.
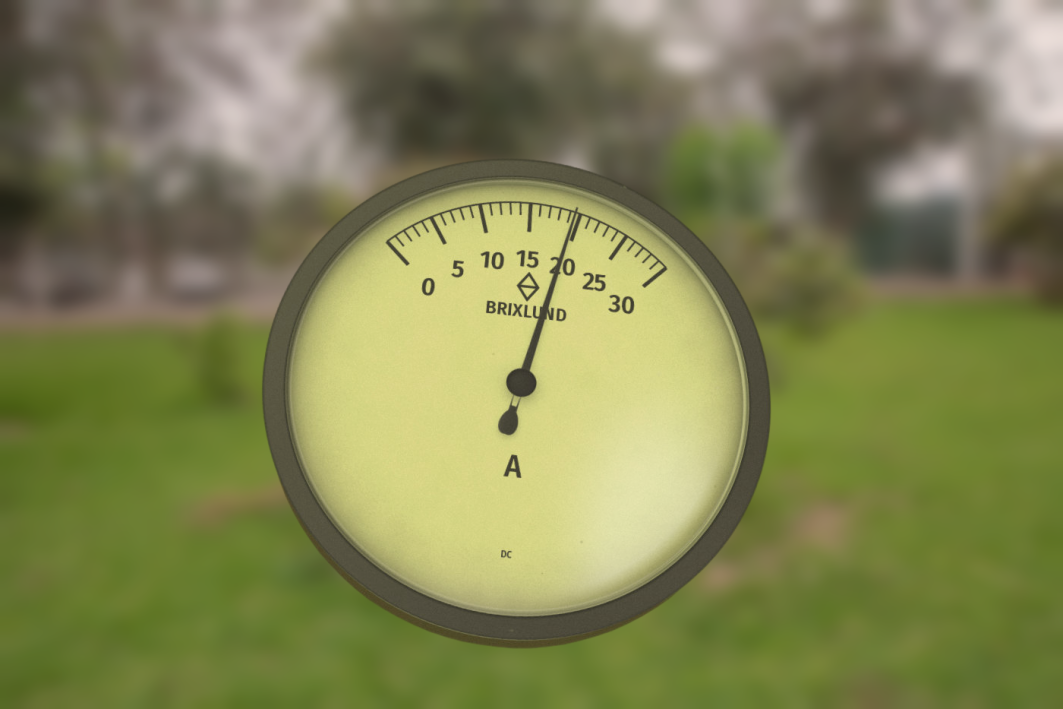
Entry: 19.5; A
